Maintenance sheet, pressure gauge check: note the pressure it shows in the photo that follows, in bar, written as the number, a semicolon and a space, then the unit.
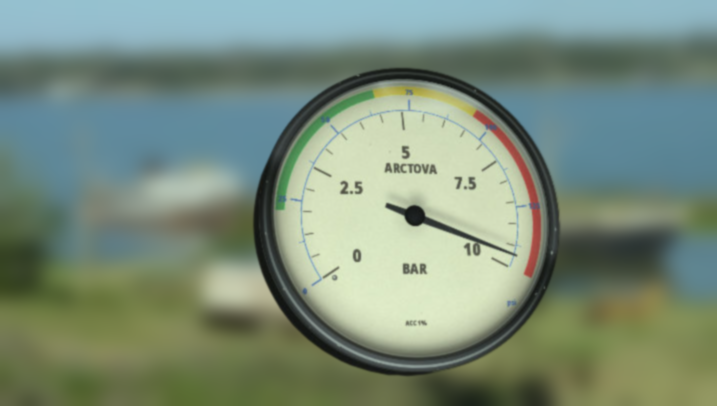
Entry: 9.75; bar
